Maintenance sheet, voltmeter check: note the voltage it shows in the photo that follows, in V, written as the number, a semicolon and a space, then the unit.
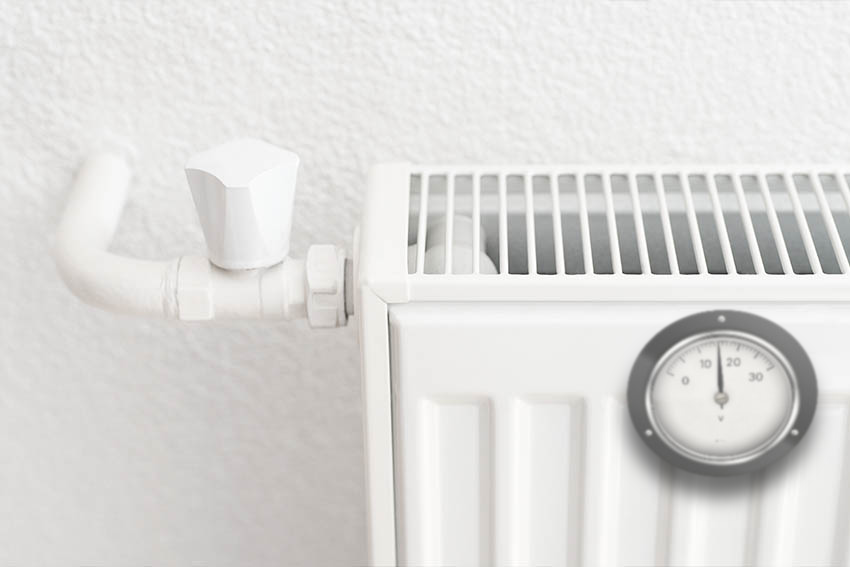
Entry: 15; V
